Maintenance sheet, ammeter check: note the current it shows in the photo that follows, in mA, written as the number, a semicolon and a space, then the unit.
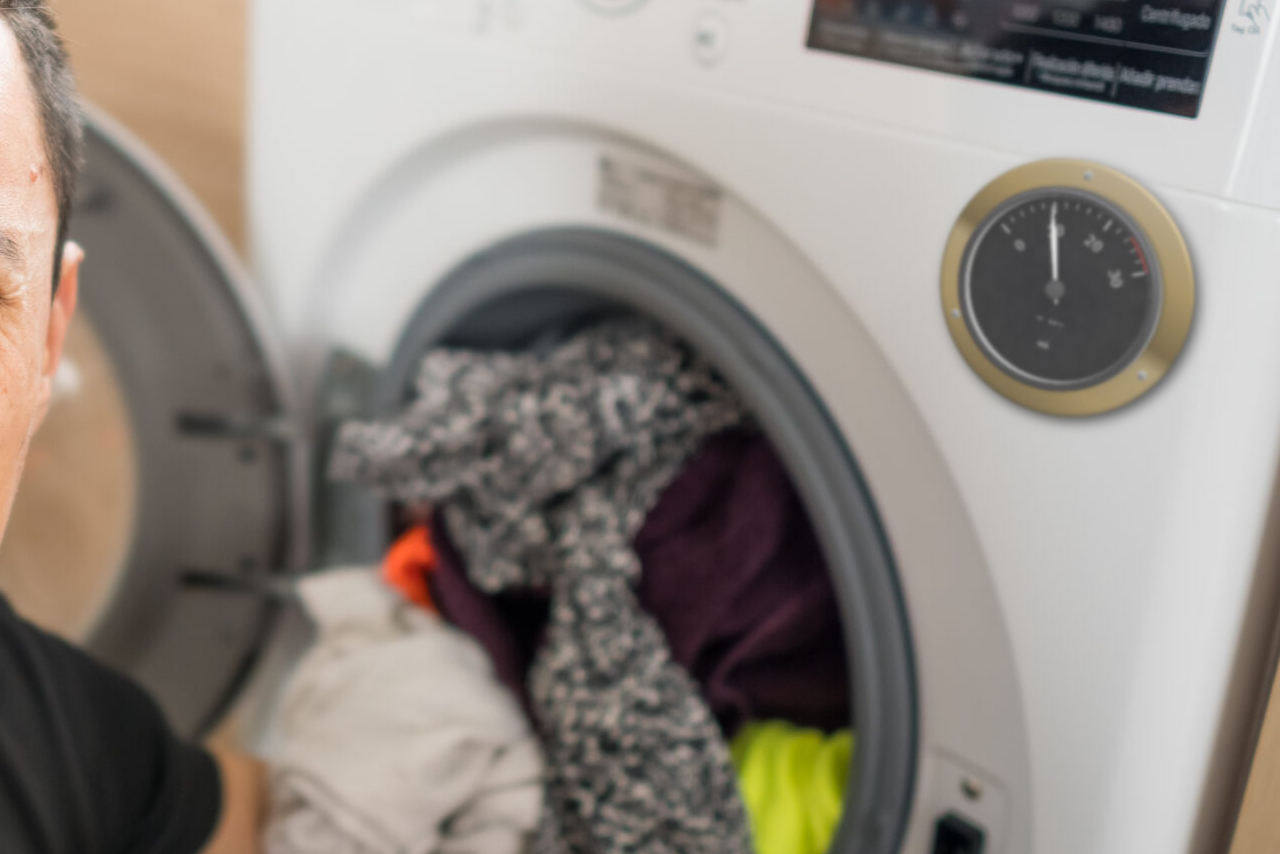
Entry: 10; mA
